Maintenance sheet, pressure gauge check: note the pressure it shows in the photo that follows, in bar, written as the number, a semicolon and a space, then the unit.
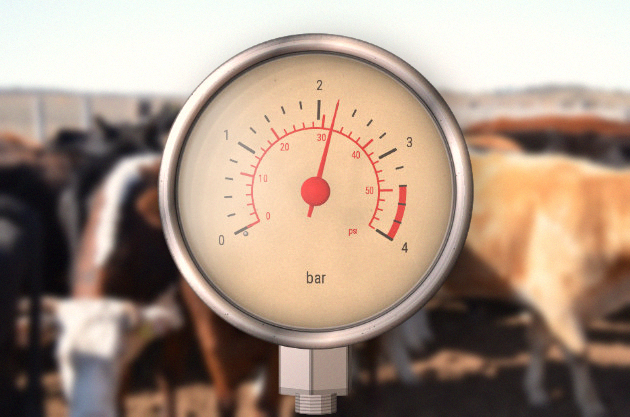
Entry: 2.2; bar
